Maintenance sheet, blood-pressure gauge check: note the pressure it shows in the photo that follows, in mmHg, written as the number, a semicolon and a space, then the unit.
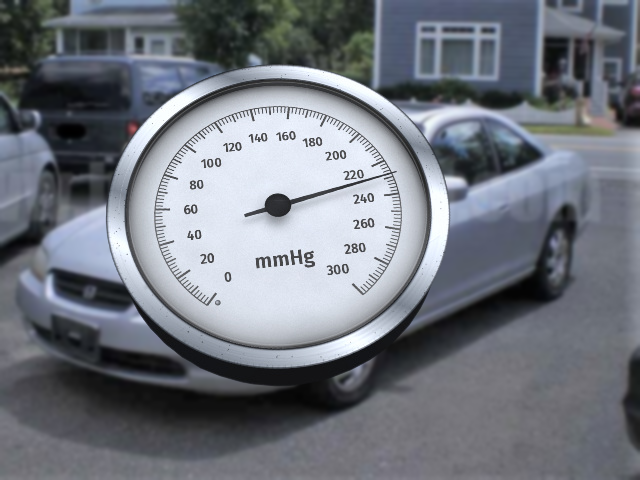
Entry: 230; mmHg
